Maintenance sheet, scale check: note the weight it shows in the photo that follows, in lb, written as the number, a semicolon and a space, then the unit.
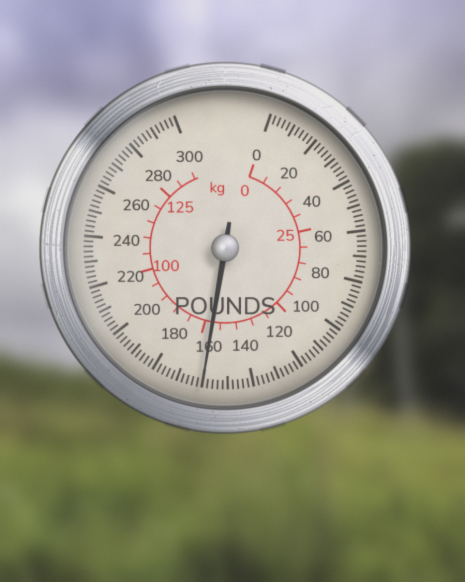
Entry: 160; lb
